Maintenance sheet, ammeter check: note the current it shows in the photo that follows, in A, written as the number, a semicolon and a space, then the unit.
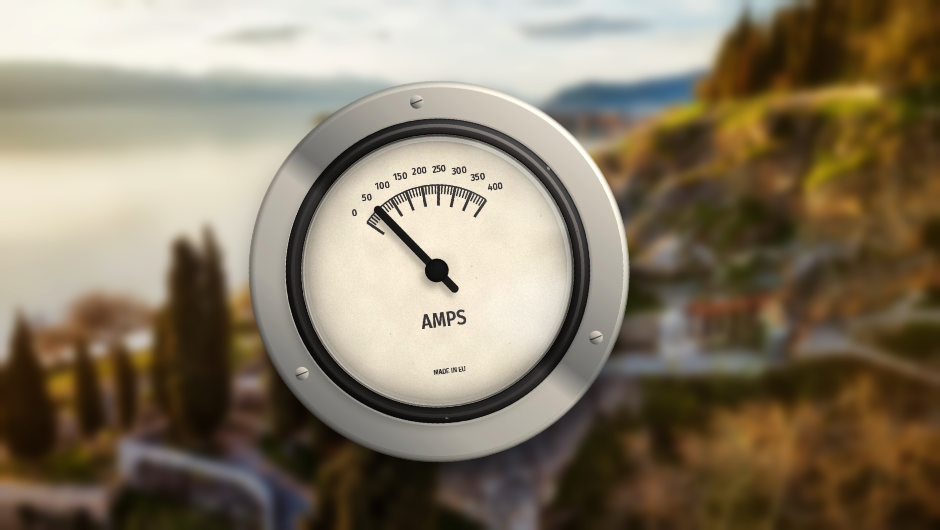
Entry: 50; A
